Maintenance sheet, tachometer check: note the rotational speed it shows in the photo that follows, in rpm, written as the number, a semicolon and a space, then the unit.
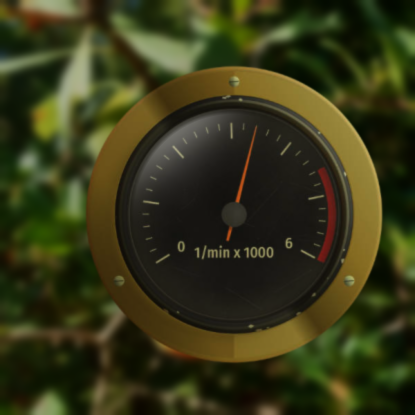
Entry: 3400; rpm
